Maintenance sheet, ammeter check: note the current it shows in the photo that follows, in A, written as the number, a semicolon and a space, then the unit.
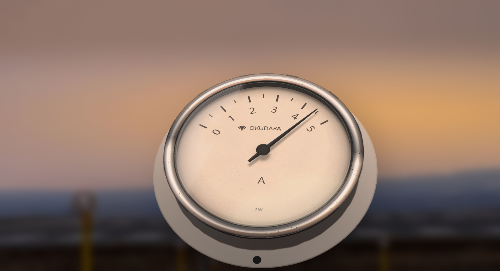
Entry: 4.5; A
